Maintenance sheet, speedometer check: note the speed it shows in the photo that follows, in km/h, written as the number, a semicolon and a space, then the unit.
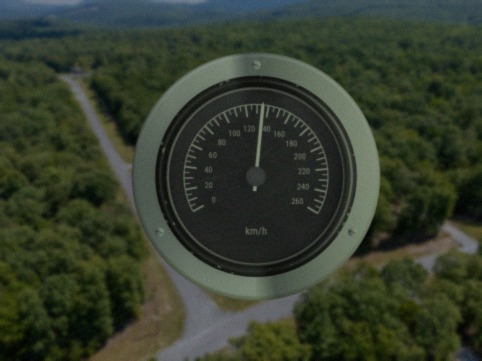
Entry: 135; km/h
